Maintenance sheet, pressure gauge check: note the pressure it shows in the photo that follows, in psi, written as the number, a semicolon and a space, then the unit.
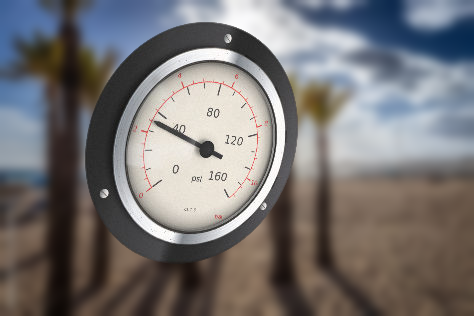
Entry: 35; psi
